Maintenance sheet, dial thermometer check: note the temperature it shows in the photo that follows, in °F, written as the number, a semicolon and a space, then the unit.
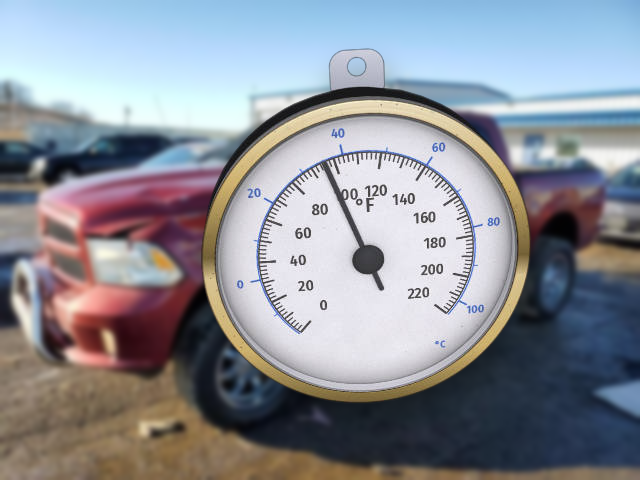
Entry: 96; °F
